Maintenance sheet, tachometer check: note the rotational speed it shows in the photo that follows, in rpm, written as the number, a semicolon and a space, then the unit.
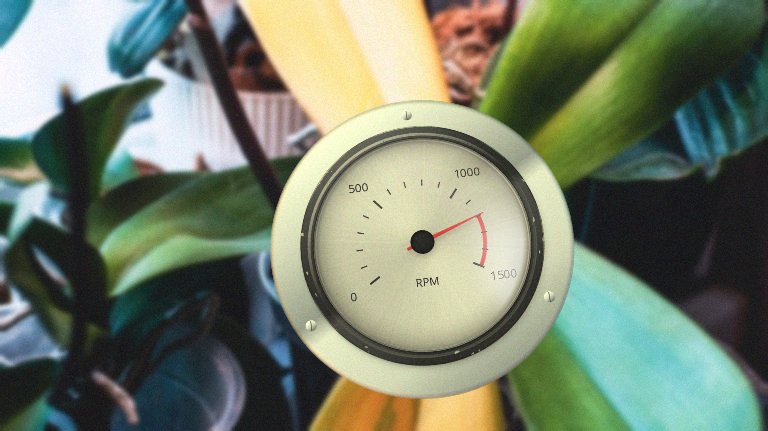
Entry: 1200; rpm
